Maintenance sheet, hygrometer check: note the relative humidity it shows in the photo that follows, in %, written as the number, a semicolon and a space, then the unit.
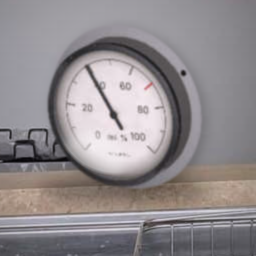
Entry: 40; %
